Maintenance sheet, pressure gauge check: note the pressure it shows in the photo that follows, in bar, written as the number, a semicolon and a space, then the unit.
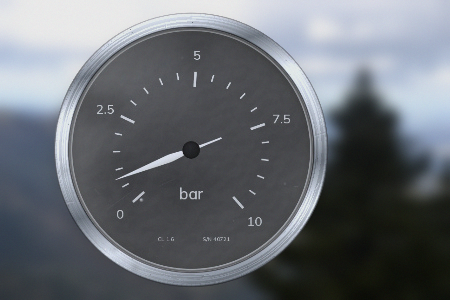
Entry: 0.75; bar
